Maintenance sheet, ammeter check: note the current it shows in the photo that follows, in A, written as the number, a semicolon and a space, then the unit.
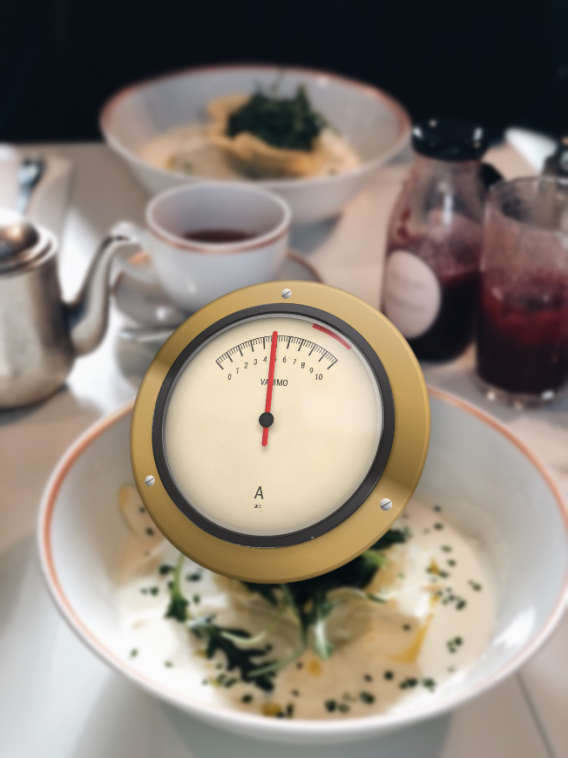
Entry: 5; A
